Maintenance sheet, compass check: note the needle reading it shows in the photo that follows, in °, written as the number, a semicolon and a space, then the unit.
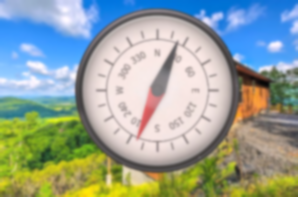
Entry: 202.5; °
